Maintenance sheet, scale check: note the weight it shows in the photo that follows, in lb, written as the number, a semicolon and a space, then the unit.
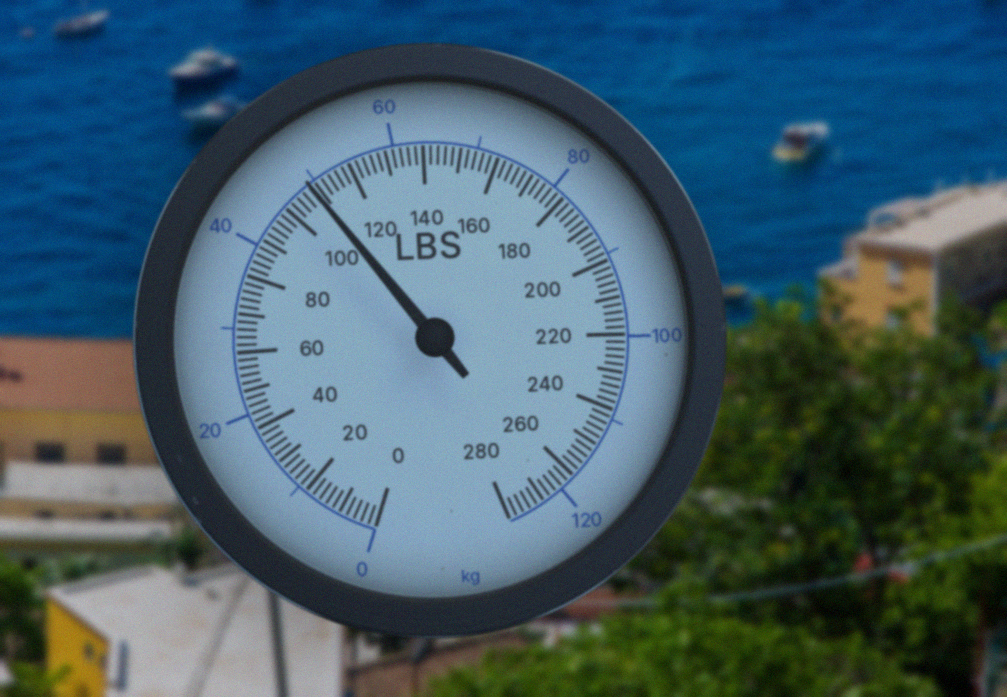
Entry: 108; lb
